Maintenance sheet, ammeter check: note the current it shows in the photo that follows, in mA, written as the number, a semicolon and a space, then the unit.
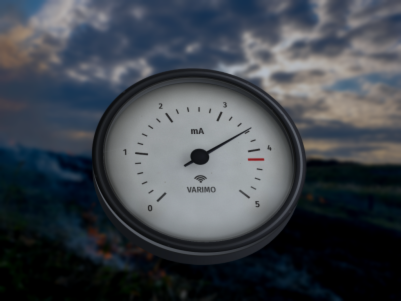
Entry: 3.6; mA
